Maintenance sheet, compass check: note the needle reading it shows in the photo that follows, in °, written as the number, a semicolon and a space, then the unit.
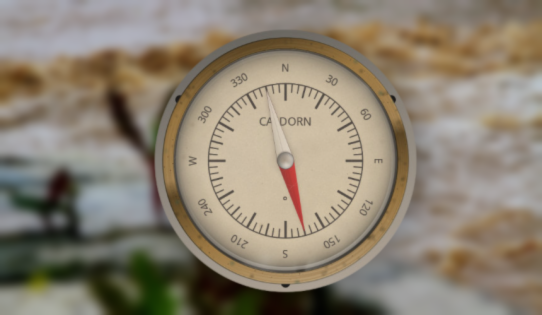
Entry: 165; °
